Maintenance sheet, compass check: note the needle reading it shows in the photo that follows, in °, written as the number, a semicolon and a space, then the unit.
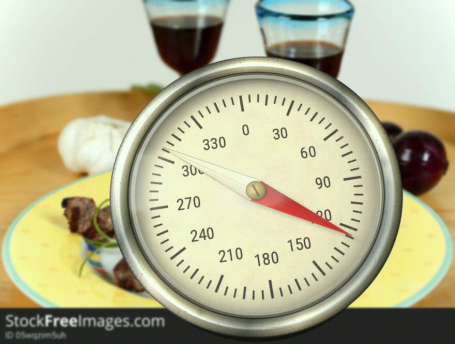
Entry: 125; °
